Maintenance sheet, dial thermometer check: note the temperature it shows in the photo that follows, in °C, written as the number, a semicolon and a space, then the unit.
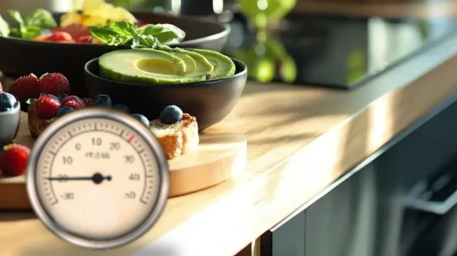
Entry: -20; °C
